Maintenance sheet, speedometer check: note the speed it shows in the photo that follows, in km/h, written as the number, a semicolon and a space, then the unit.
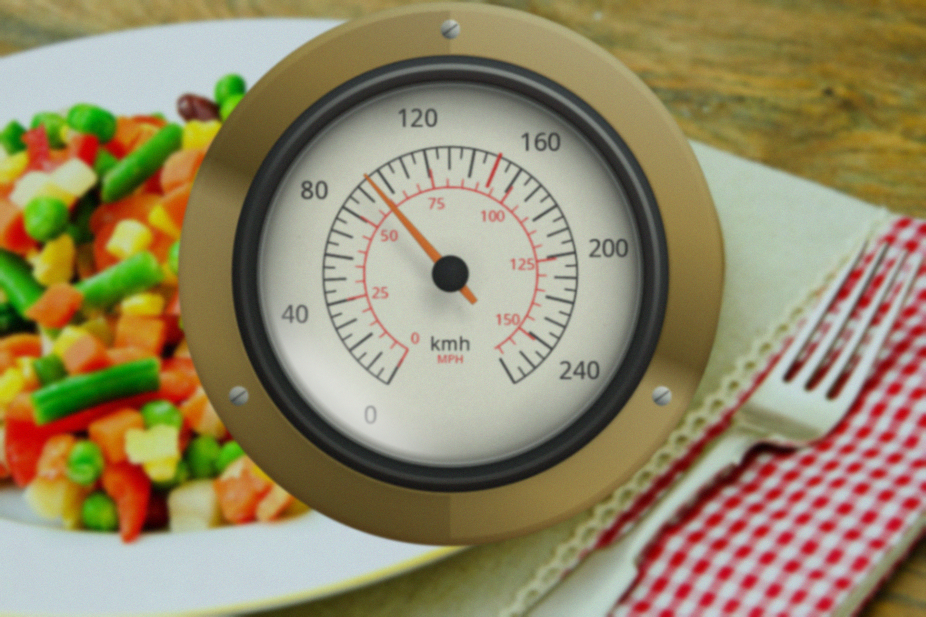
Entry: 95; km/h
